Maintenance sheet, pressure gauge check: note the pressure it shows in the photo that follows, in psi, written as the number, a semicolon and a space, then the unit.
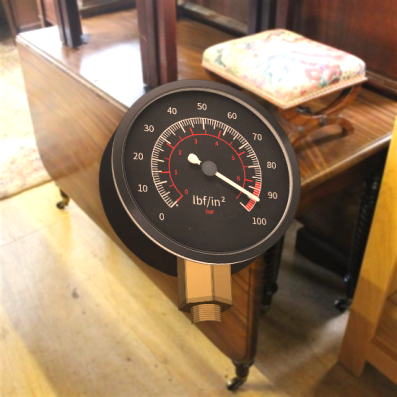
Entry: 95; psi
